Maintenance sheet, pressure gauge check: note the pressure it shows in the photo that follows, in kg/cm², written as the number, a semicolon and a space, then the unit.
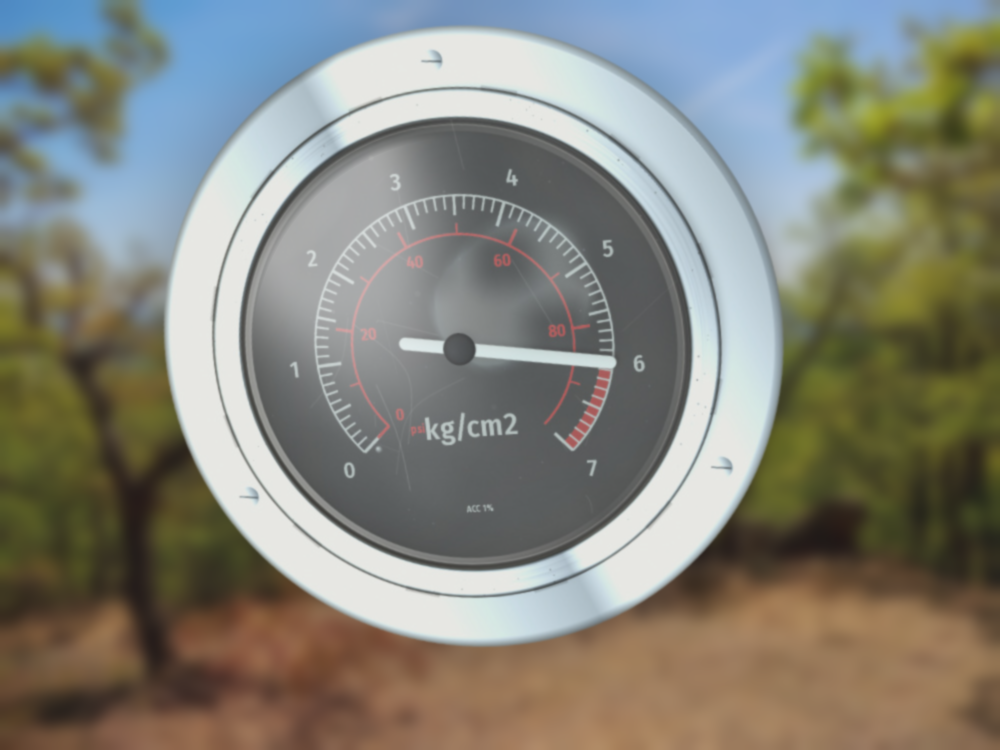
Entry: 6; kg/cm²
